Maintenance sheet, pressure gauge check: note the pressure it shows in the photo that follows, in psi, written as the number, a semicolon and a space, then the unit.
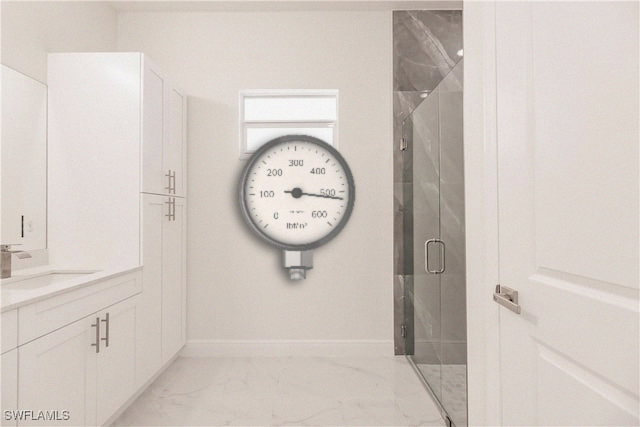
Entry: 520; psi
